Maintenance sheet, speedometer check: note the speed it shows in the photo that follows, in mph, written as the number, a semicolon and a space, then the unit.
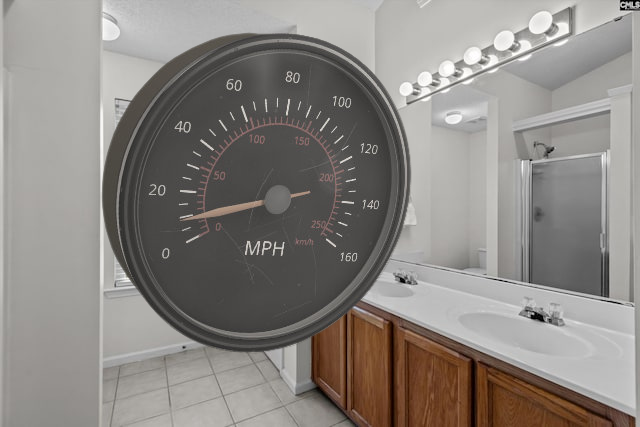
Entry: 10; mph
